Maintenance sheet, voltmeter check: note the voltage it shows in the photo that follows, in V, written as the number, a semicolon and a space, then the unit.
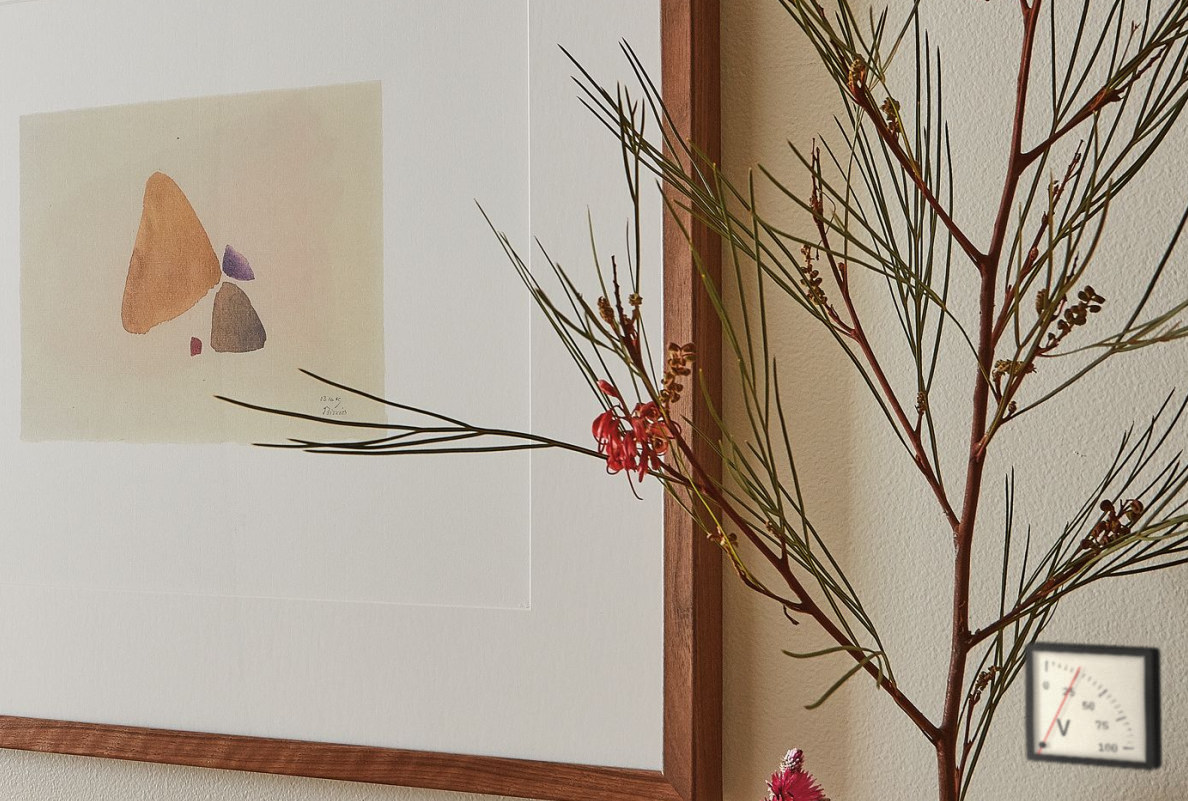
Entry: 25; V
